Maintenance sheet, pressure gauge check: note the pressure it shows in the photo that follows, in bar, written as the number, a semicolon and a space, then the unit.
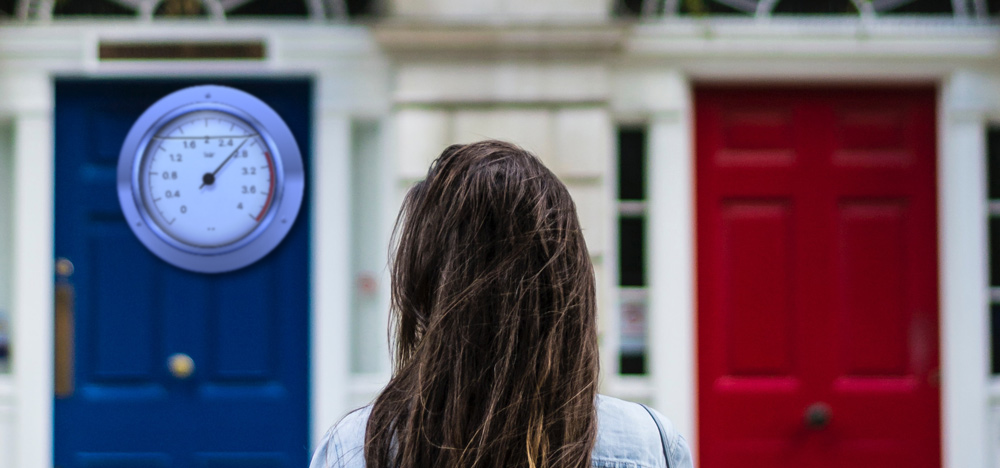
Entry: 2.7; bar
